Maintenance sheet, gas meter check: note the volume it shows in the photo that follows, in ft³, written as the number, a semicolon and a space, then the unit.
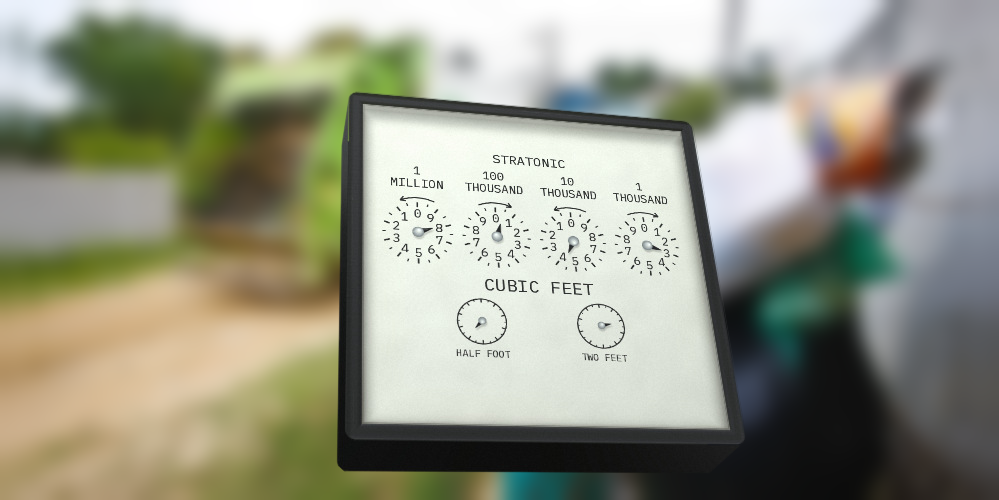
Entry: 804300; ft³
